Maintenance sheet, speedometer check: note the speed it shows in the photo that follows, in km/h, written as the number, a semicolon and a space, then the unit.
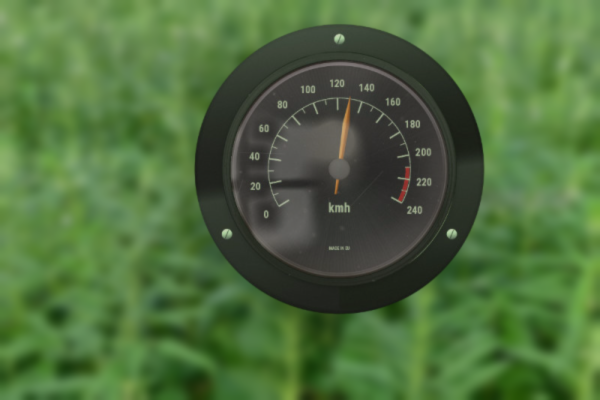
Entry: 130; km/h
